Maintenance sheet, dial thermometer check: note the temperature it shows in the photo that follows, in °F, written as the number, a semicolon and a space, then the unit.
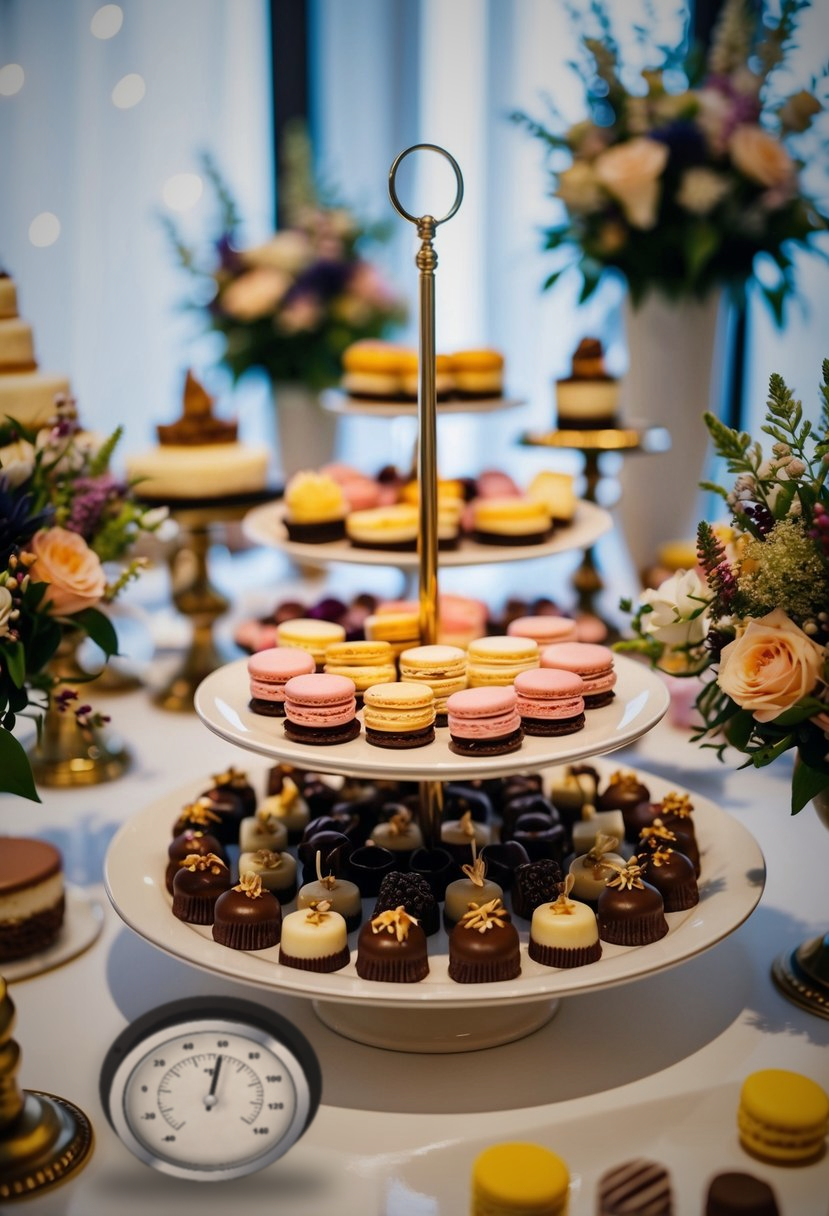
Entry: 60; °F
